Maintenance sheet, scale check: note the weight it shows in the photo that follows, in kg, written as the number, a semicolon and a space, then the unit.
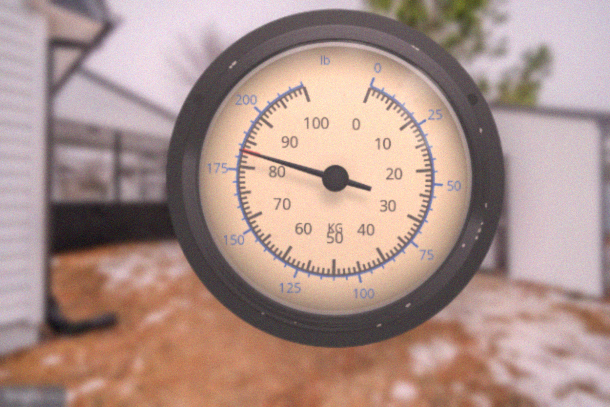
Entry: 83; kg
